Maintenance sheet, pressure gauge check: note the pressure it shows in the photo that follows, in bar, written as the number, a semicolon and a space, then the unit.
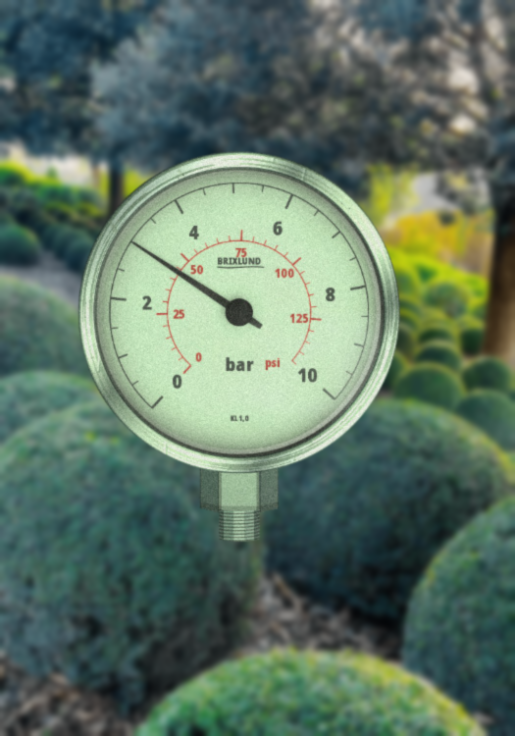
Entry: 3; bar
